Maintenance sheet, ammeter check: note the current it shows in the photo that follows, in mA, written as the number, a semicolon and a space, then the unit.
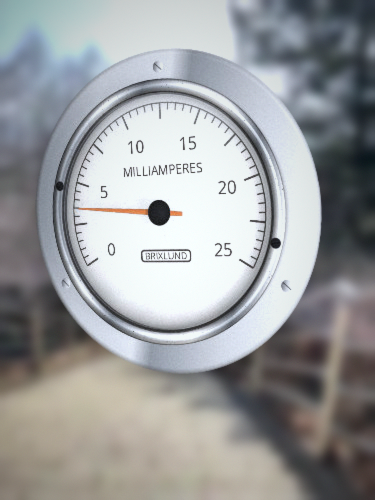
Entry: 3.5; mA
